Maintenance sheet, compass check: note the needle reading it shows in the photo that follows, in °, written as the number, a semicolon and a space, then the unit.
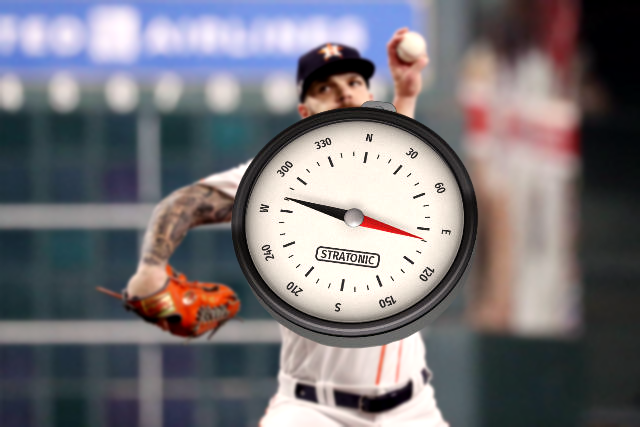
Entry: 100; °
